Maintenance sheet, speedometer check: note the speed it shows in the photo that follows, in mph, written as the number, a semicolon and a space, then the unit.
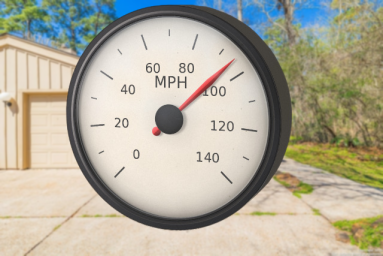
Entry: 95; mph
